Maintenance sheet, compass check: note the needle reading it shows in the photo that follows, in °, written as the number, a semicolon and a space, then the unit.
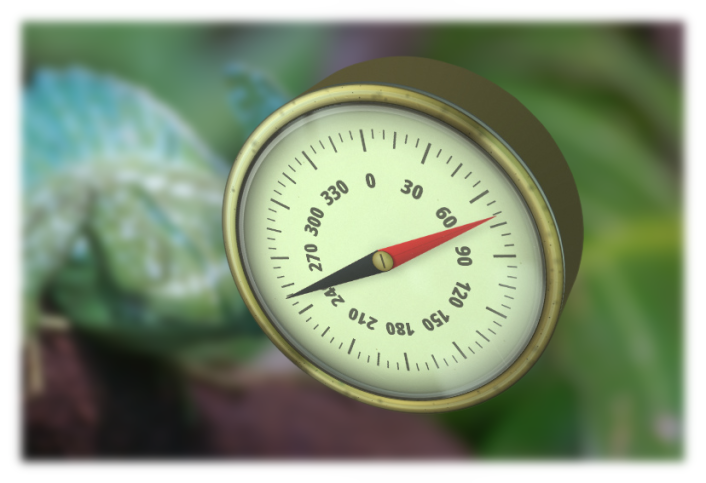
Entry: 70; °
